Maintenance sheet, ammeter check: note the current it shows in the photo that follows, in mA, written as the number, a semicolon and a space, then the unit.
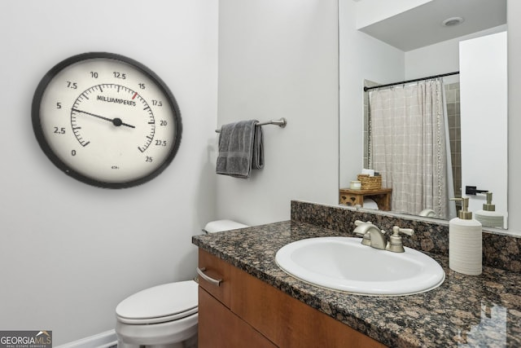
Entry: 5; mA
